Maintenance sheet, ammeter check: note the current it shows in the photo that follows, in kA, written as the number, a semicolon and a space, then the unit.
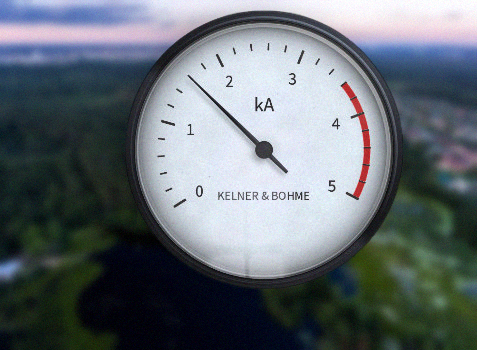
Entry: 1.6; kA
